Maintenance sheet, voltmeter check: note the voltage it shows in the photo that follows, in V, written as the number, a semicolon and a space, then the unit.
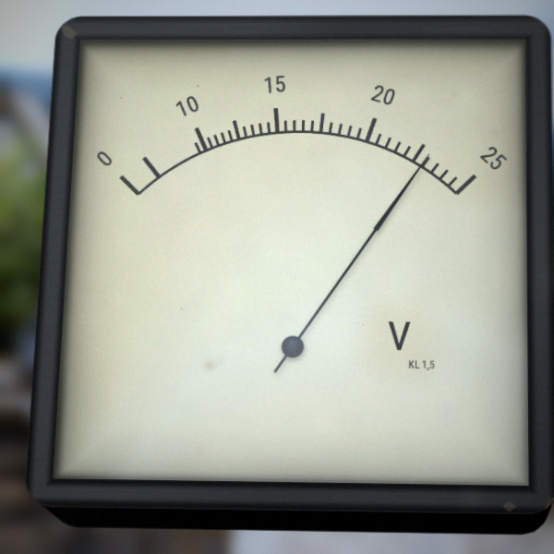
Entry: 23; V
